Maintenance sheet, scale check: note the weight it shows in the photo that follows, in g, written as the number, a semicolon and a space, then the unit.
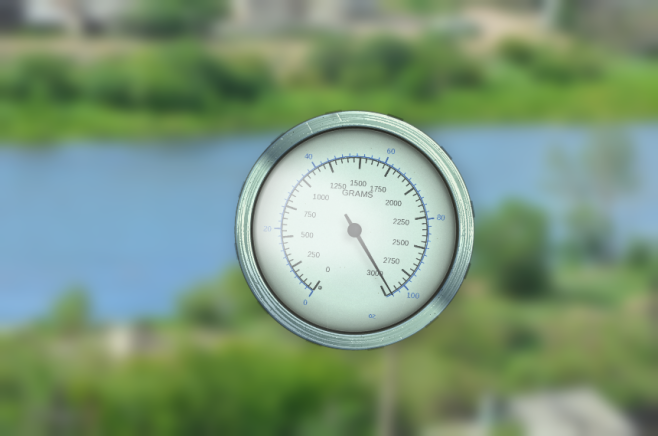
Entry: 2950; g
